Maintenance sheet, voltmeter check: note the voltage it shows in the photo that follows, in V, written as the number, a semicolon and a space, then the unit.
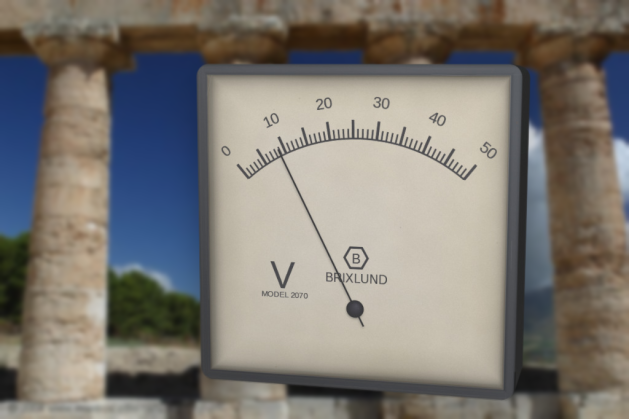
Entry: 9; V
